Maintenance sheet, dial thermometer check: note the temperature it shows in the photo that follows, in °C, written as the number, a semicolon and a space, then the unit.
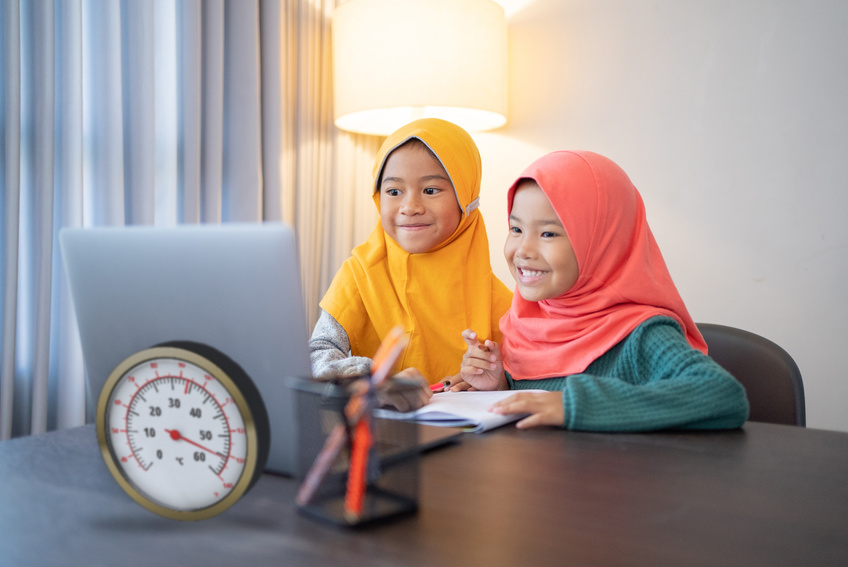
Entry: 55; °C
